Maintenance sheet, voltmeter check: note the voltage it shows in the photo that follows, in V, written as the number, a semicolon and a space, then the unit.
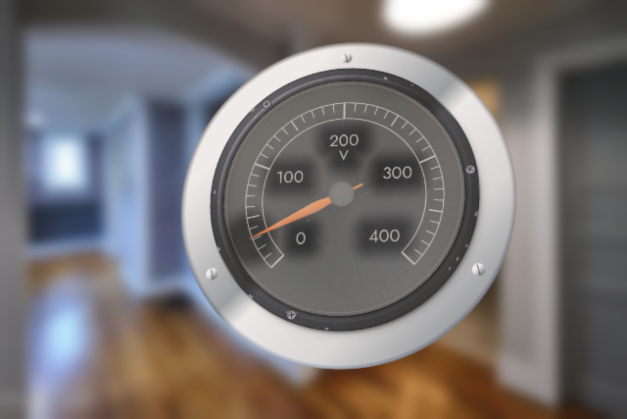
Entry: 30; V
